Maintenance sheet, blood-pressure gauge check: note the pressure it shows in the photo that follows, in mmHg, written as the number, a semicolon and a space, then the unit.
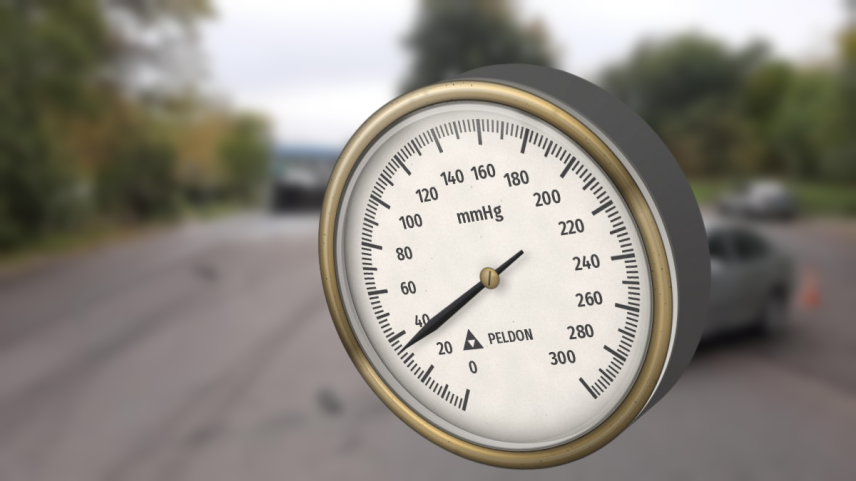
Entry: 34; mmHg
